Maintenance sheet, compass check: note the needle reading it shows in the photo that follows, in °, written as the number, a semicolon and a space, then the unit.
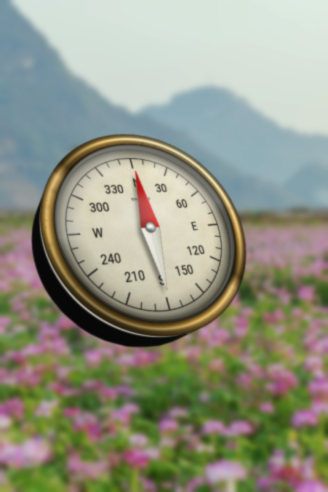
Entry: 0; °
